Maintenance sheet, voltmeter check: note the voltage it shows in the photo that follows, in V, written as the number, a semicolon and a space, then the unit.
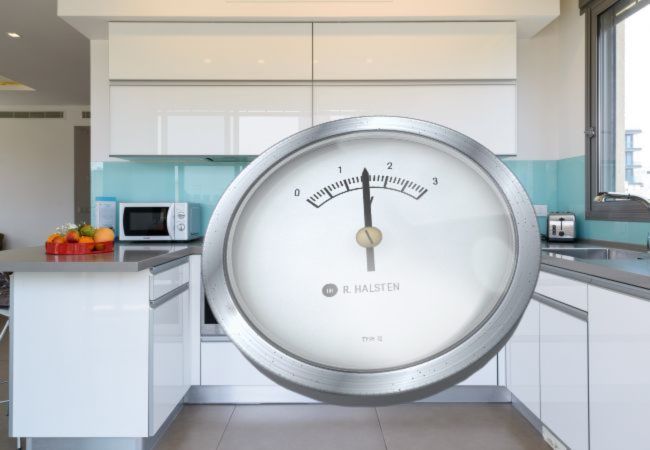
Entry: 1.5; V
